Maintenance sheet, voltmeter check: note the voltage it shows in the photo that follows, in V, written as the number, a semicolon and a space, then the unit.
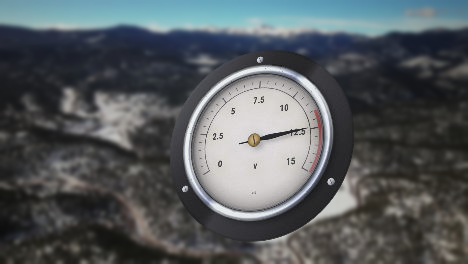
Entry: 12.5; V
